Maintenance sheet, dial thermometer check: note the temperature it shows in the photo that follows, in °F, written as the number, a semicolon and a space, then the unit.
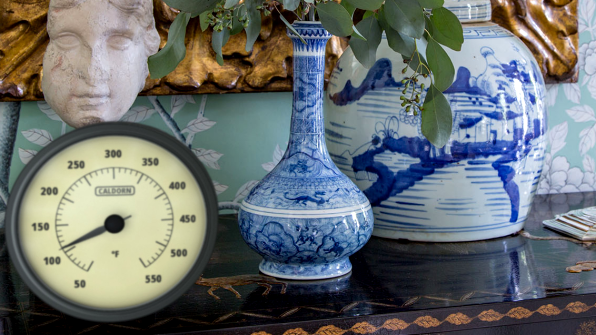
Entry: 110; °F
